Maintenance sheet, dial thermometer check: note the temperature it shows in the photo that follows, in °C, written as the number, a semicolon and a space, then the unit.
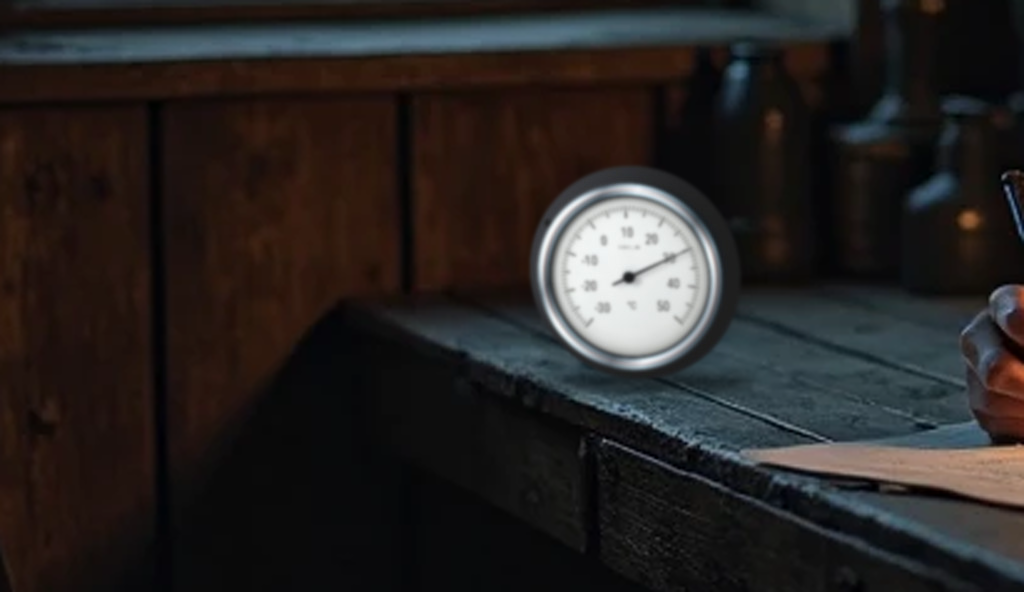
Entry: 30; °C
